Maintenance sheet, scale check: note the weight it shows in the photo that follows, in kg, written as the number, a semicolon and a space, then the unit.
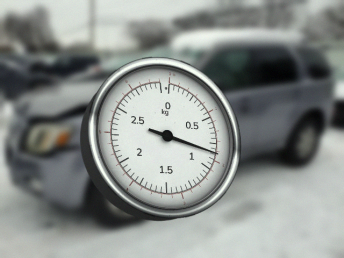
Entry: 0.85; kg
